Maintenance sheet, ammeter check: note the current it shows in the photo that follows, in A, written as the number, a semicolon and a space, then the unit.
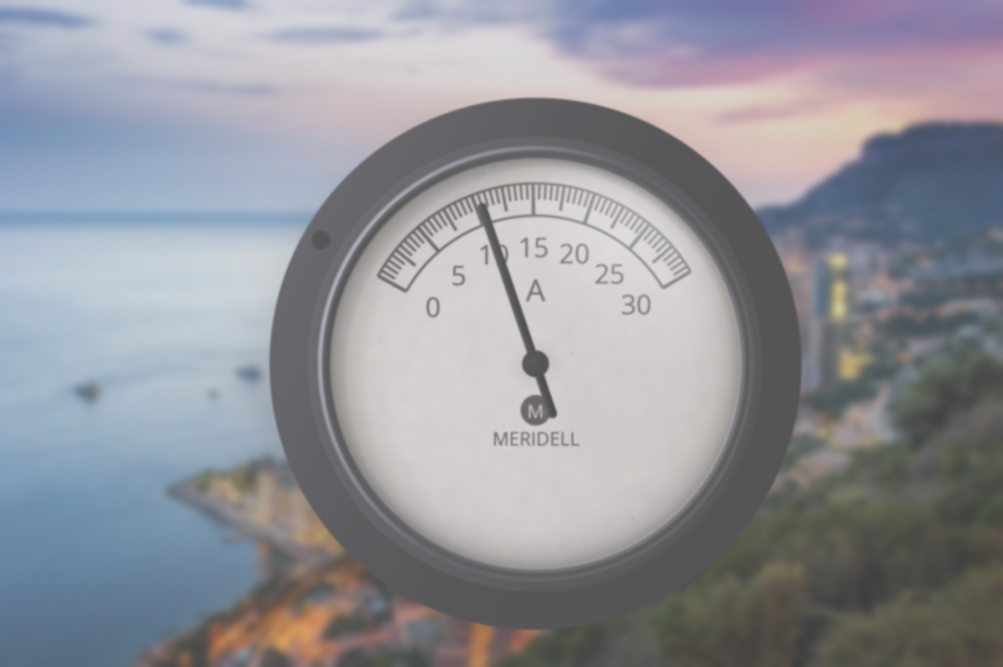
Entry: 10.5; A
